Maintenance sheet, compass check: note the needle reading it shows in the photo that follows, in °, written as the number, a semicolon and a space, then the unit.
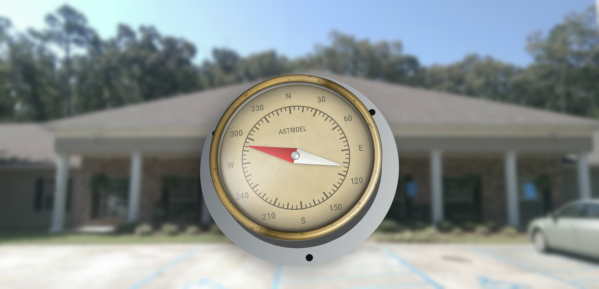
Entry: 290; °
